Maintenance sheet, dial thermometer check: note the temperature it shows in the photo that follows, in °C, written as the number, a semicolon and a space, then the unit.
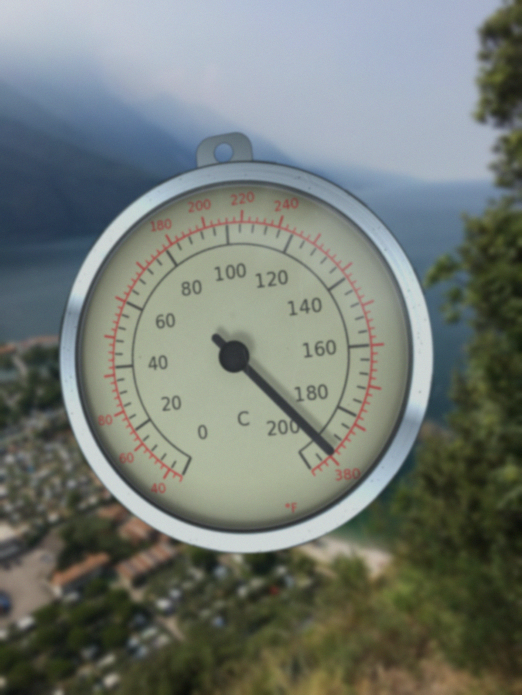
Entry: 192; °C
